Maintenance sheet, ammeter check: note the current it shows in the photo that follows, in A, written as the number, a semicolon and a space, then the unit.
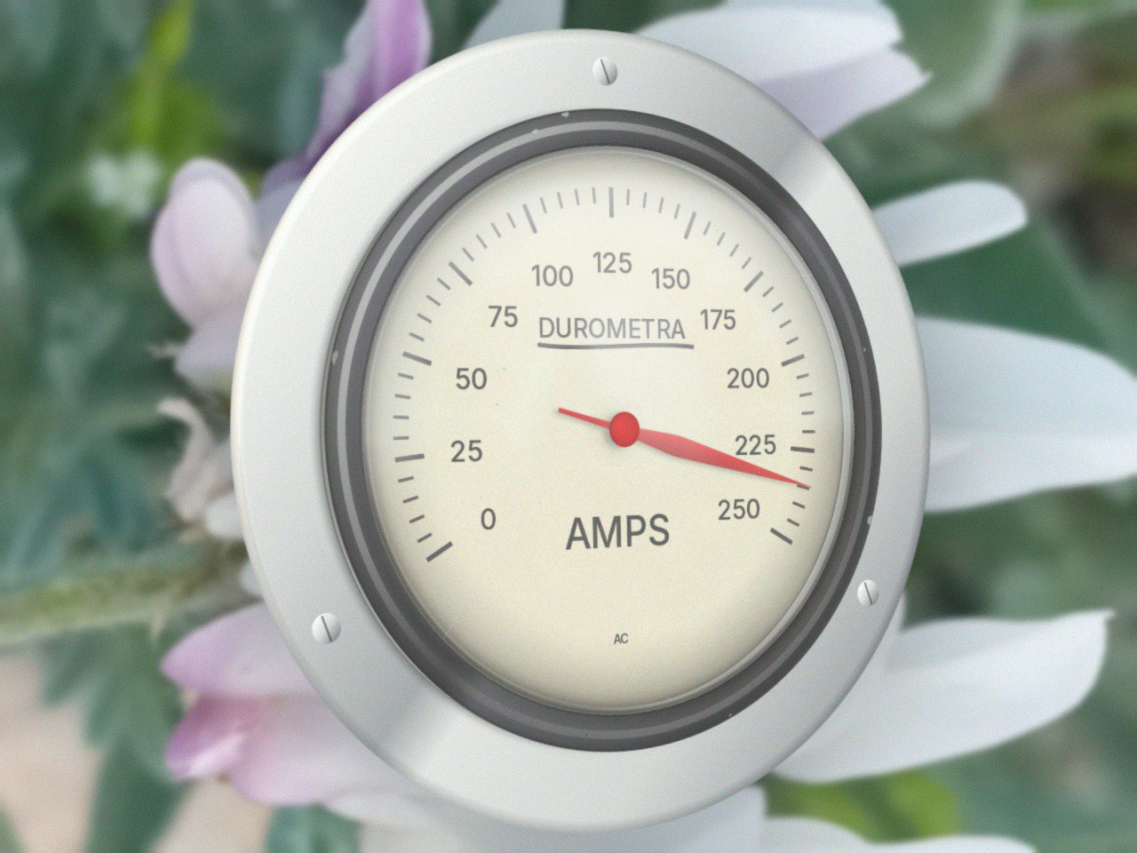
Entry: 235; A
